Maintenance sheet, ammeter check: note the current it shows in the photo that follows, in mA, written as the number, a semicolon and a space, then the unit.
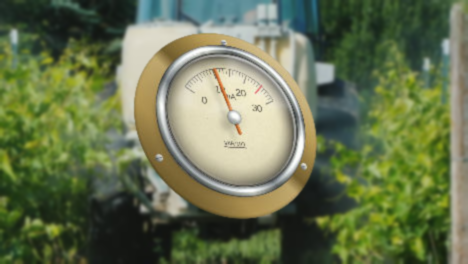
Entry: 10; mA
